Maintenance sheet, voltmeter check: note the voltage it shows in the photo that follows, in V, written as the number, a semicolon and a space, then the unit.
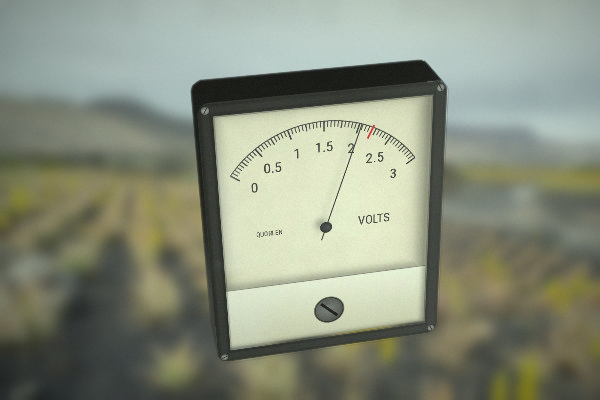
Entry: 2; V
